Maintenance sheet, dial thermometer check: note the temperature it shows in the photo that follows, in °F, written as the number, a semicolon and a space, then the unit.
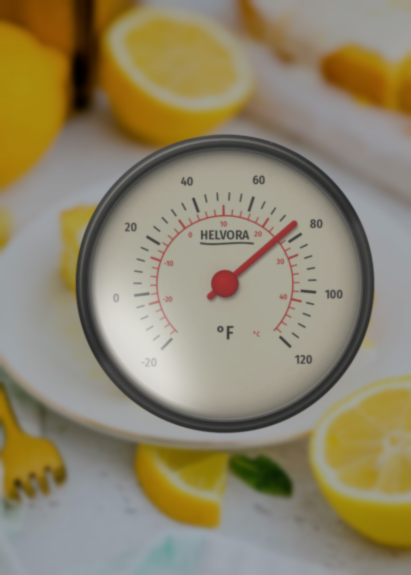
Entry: 76; °F
